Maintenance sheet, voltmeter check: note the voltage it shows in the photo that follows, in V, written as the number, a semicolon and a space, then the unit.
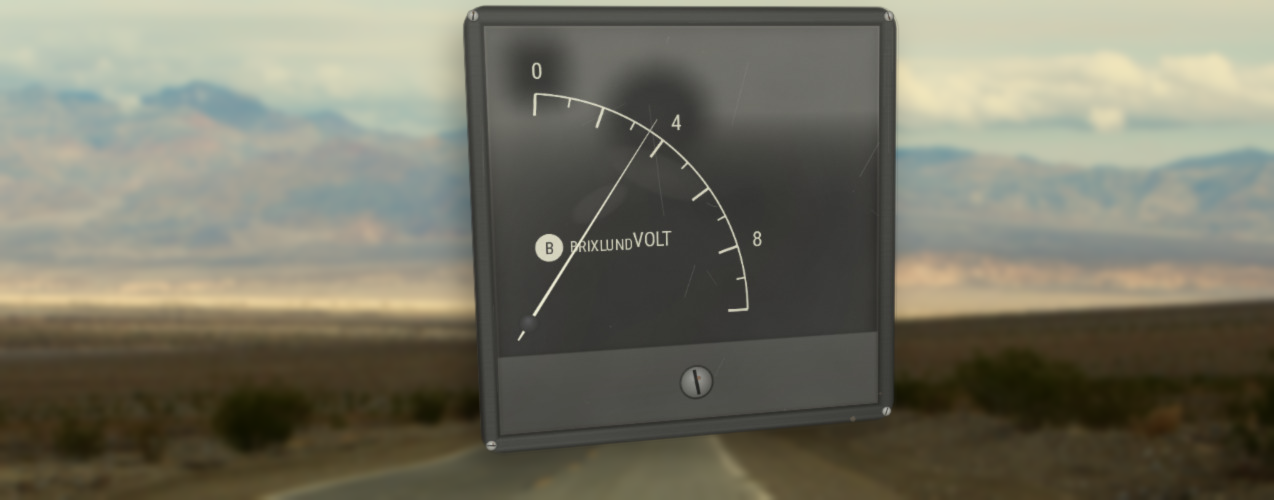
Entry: 3.5; V
